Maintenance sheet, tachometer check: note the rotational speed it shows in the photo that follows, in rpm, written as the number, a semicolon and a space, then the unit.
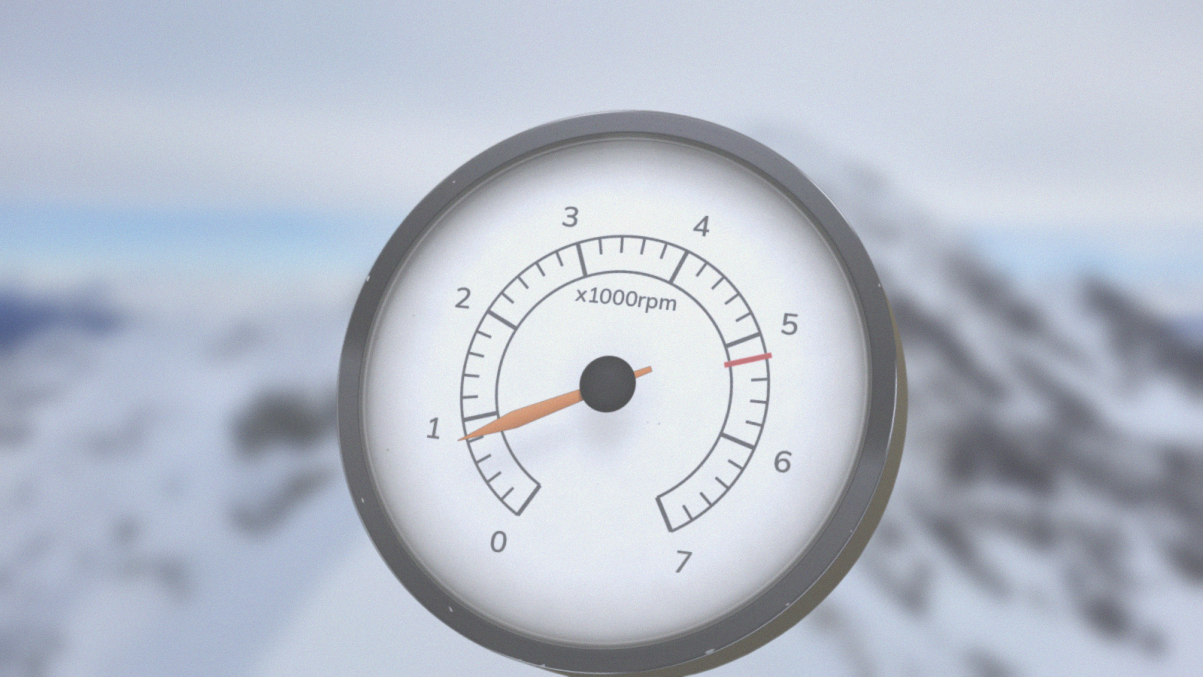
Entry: 800; rpm
